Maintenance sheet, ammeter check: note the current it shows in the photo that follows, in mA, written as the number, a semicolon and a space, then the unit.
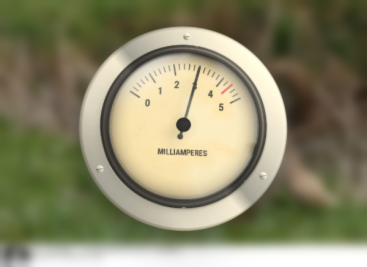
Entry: 3; mA
